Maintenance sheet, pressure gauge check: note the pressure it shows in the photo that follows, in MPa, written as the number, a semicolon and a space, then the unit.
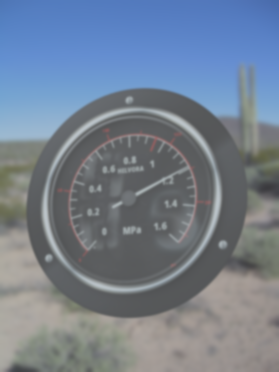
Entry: 1.2; MPa
